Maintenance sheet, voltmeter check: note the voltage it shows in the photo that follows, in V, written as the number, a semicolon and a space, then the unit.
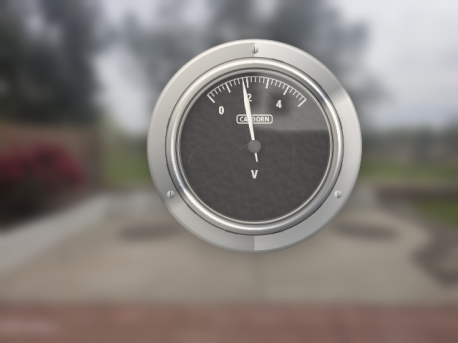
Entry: 1.8; V
